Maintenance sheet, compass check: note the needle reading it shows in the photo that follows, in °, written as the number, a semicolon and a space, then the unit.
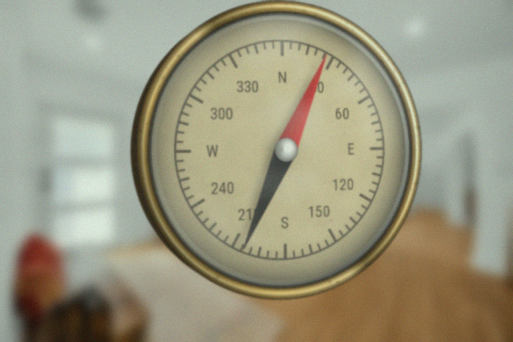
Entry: 25; °
